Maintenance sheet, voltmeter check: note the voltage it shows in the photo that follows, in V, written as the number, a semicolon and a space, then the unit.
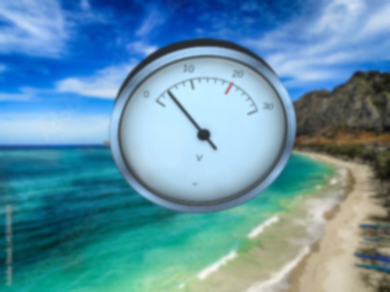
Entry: 4; V
